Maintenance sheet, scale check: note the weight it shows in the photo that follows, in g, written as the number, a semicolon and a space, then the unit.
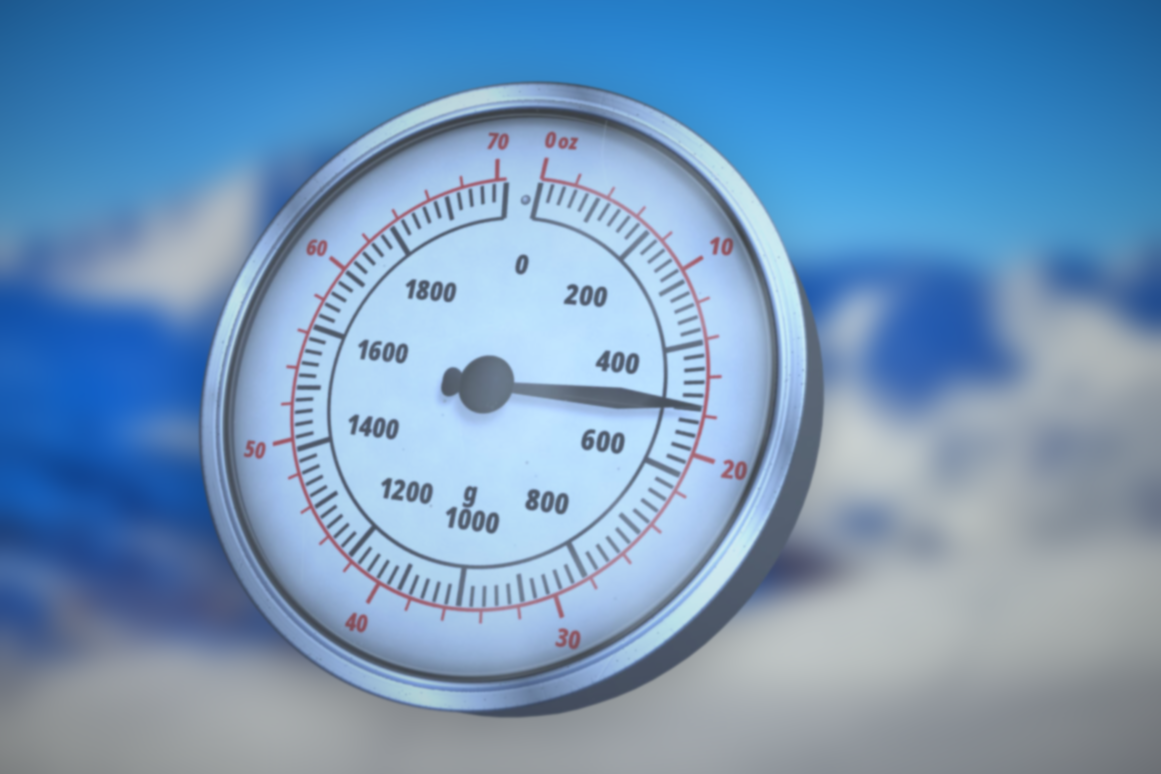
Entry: 500; g
